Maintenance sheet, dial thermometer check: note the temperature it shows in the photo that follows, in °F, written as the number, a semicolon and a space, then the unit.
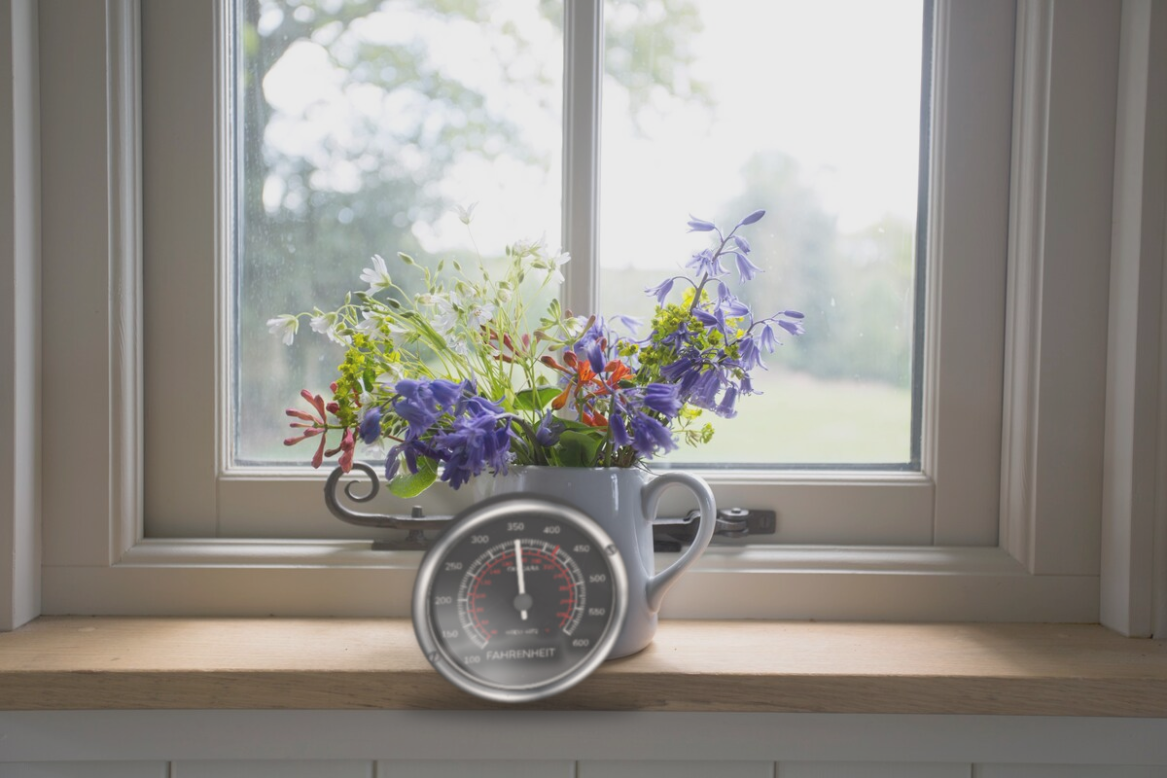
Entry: 350; °F
